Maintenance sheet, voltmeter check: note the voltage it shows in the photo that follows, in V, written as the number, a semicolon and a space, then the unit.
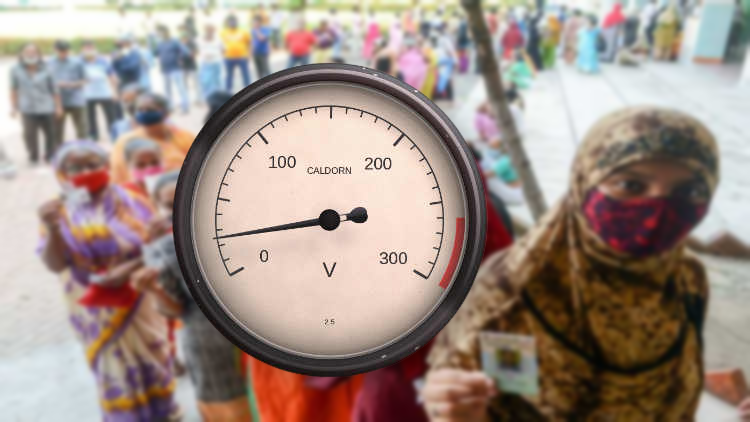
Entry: 25; V
